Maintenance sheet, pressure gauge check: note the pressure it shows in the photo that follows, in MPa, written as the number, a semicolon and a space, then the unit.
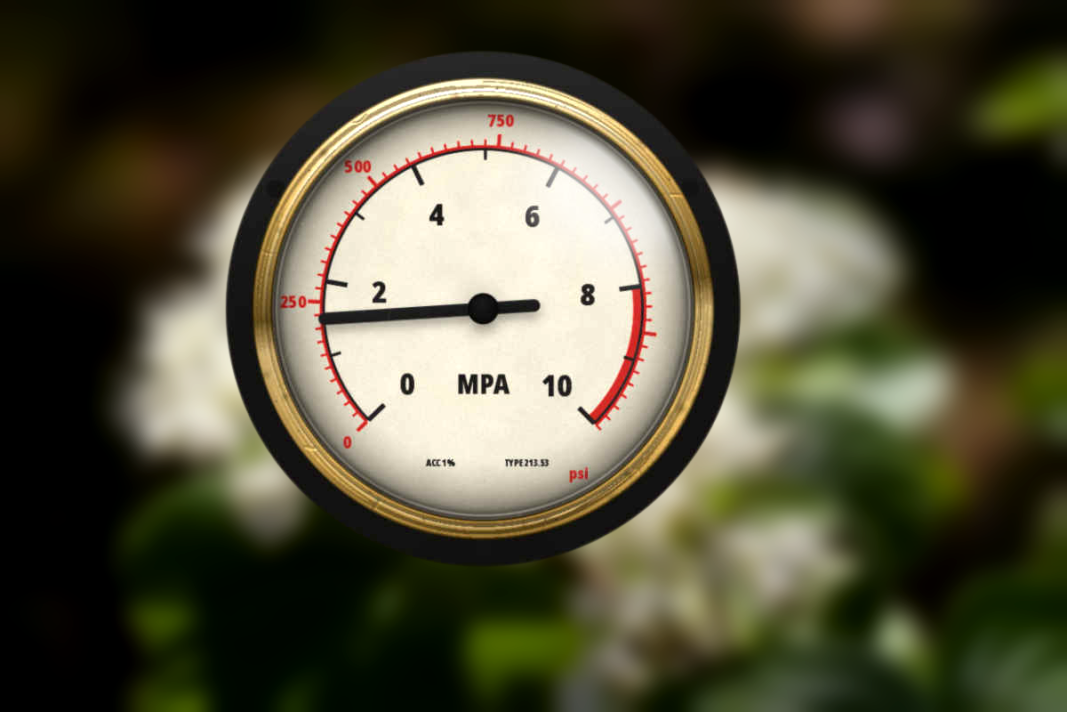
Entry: 1.5; MPa
